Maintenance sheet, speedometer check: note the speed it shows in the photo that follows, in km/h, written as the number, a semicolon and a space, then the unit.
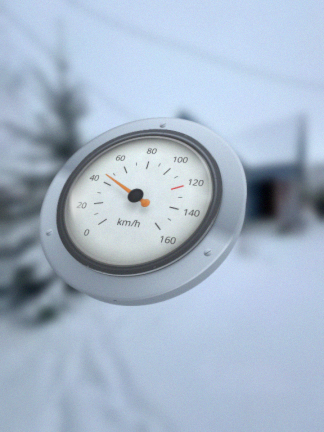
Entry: 45; km/h
